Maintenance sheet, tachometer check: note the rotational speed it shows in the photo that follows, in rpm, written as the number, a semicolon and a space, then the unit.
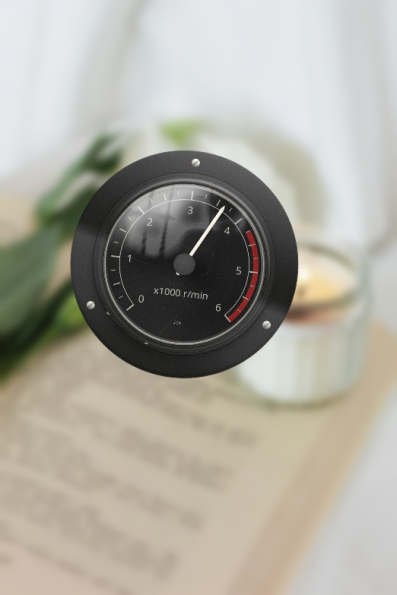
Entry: 3625; rpm
